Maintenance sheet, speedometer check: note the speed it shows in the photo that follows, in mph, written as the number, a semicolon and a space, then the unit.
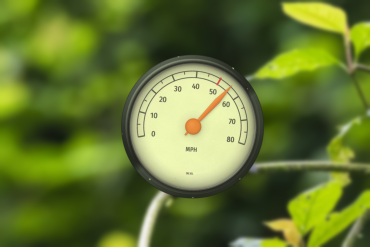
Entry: 55; mph
